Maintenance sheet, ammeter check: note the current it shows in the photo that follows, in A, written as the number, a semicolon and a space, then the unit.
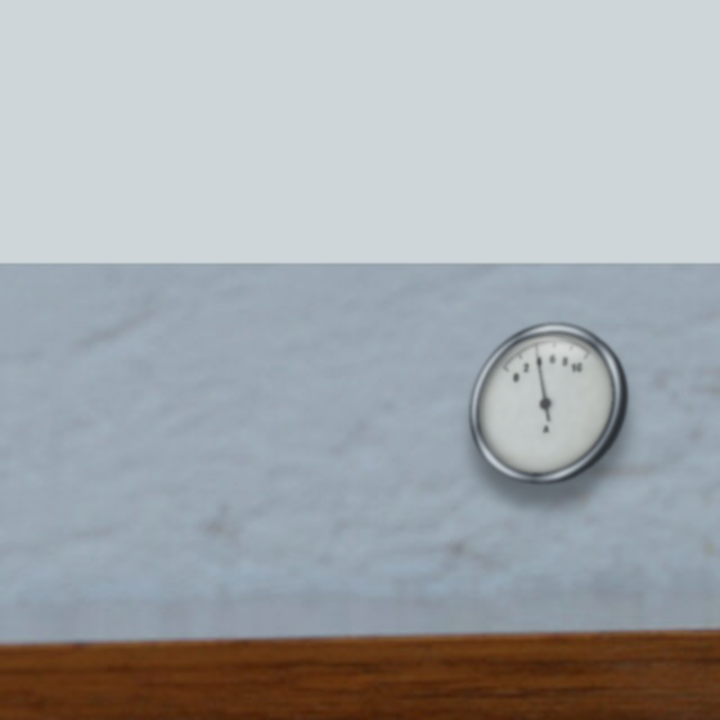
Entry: 4; A
